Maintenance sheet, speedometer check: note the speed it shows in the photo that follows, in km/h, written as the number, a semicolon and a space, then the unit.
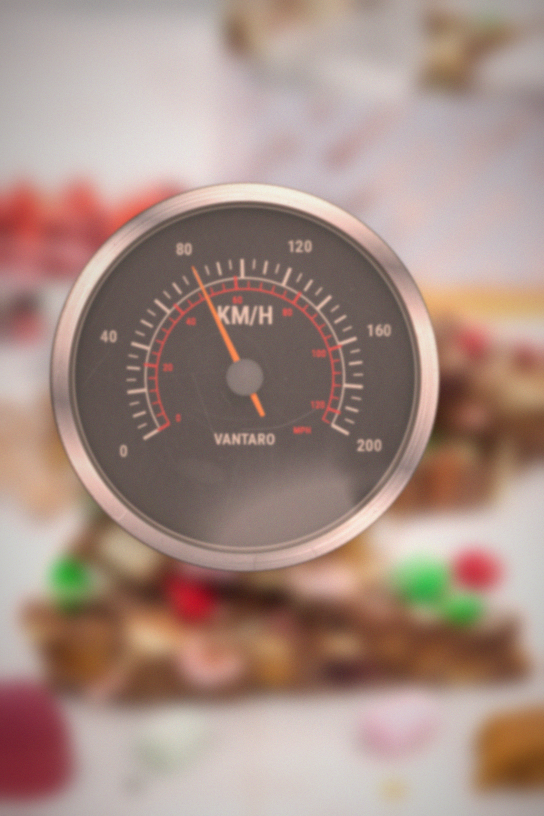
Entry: 80; km/h
